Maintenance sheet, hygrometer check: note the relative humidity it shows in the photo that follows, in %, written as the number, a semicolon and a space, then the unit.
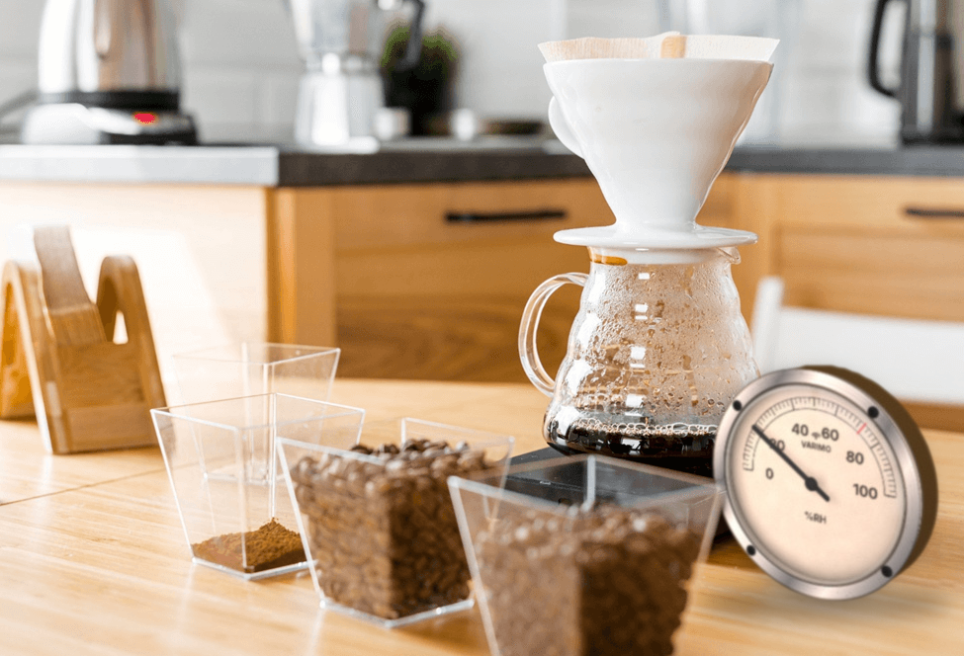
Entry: 20; %
